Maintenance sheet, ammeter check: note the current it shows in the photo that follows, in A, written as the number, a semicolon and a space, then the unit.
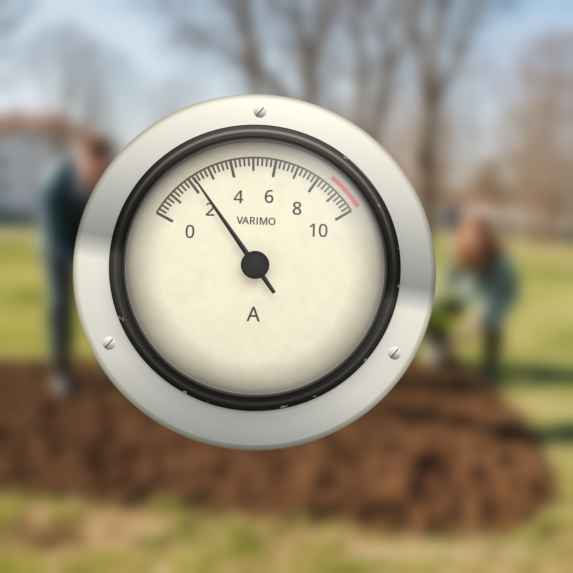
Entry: 2.2; A
